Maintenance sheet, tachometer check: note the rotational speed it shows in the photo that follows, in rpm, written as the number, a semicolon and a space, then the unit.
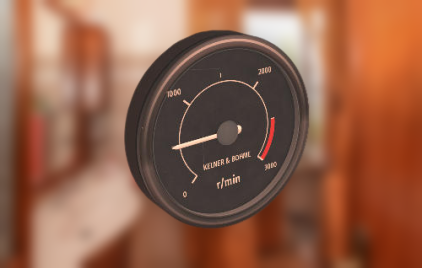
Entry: 500; rpm
